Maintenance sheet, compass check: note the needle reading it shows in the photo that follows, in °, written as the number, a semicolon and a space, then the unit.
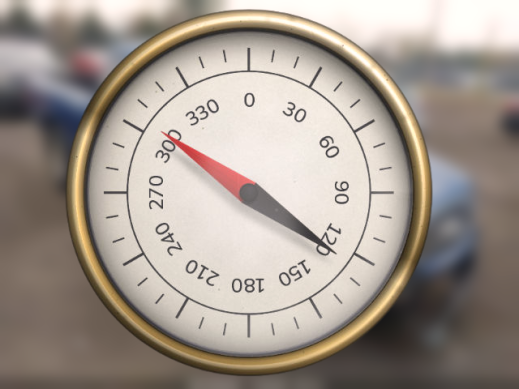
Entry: 305; °
